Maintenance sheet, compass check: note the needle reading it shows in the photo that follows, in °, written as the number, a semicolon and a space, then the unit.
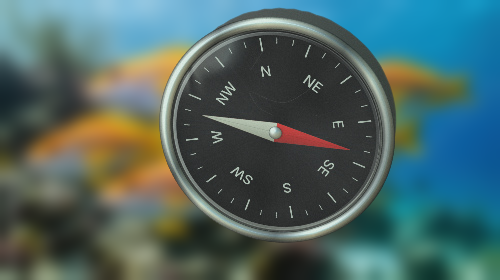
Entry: 110; °
